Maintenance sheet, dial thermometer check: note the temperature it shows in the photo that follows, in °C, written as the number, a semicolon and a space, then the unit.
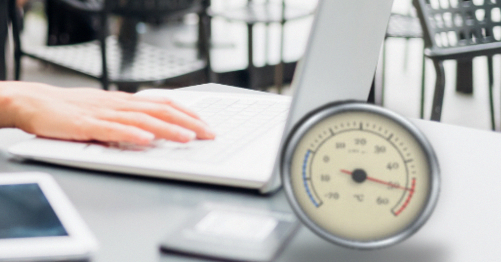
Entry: 50; °C
